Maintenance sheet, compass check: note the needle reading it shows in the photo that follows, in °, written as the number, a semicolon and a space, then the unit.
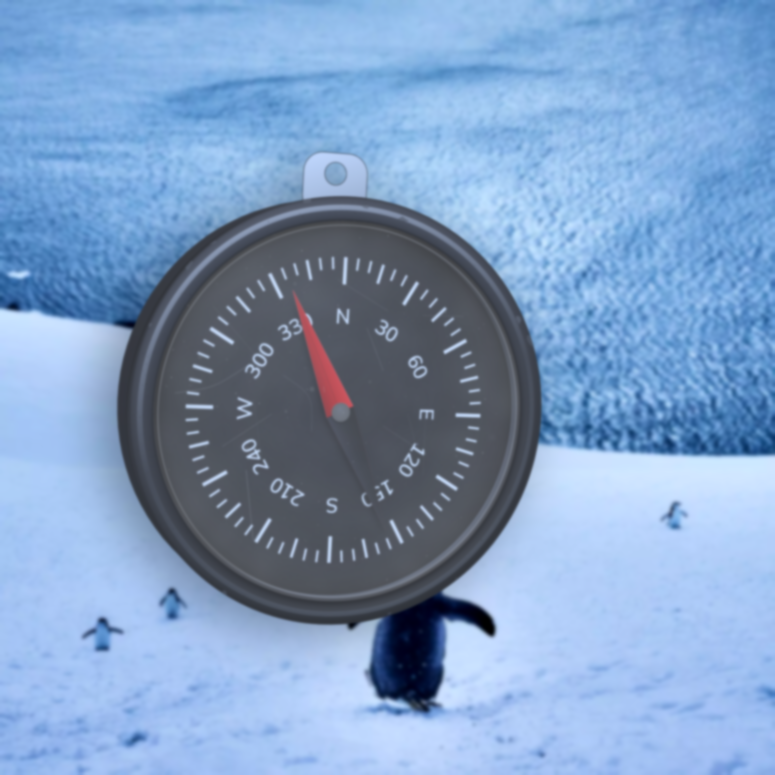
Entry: 335; °
